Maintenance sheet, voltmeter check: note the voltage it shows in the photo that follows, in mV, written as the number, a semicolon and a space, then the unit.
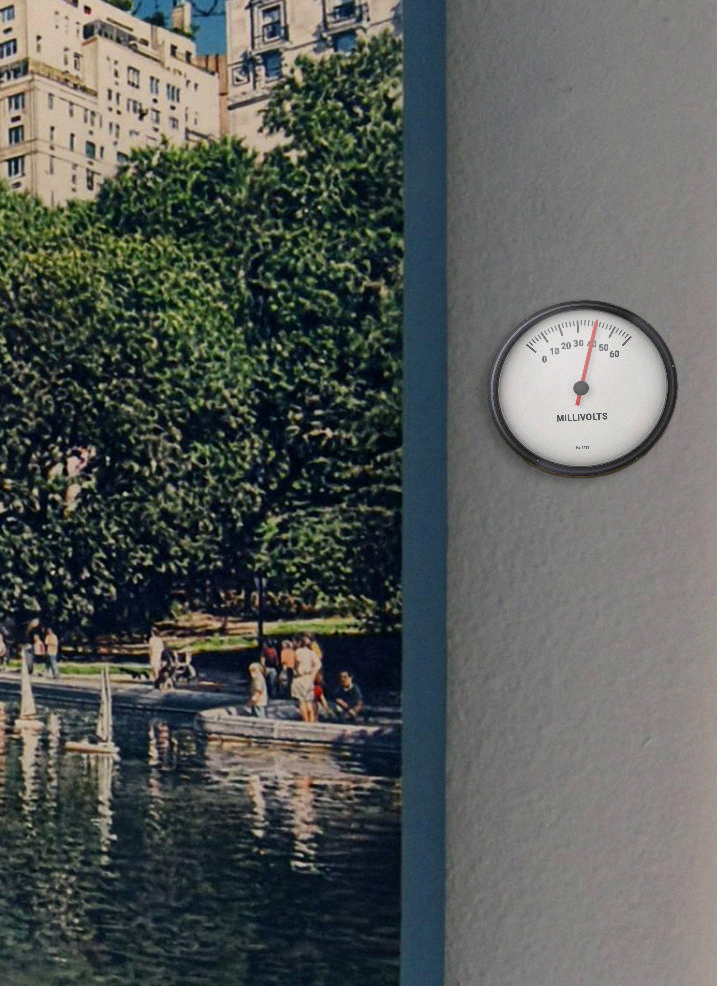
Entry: 40; mV
